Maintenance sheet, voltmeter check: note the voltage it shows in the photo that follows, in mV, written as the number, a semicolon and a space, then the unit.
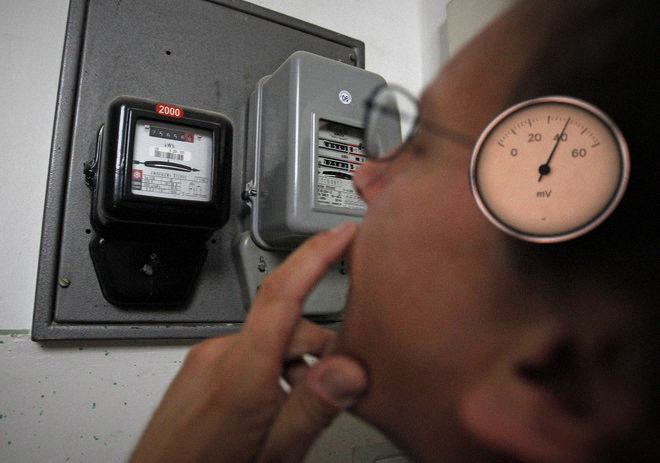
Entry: 40; mV
